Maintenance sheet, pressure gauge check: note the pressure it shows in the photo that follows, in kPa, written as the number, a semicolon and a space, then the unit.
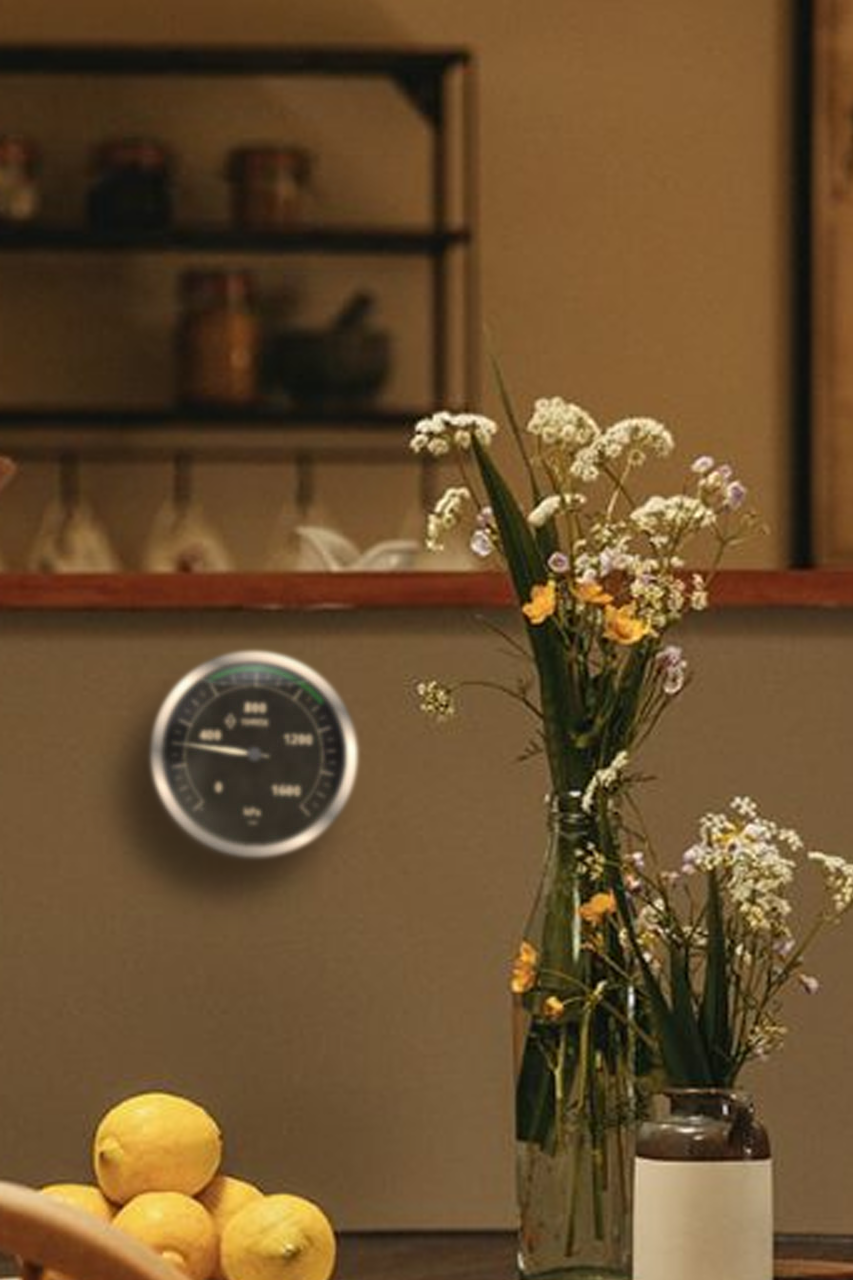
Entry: 300; kPa
